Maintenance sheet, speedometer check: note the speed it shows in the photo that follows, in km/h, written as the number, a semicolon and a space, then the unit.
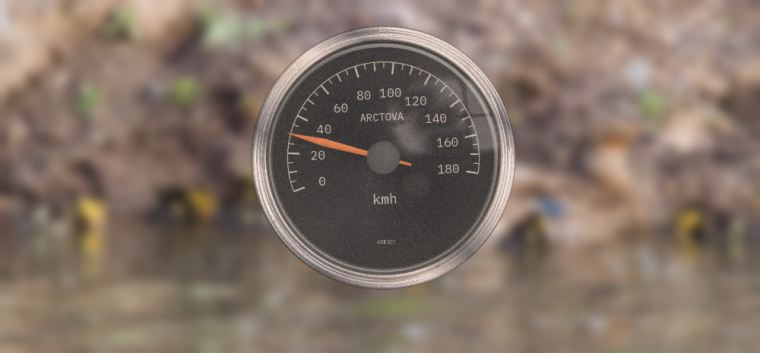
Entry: 30; km/h
